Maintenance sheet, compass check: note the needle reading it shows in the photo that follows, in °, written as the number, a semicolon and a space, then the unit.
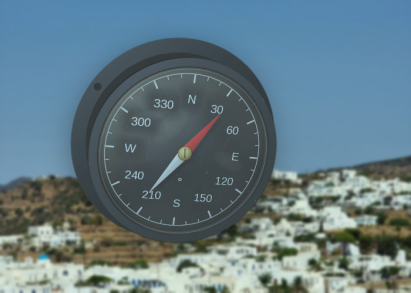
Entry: 35; °
